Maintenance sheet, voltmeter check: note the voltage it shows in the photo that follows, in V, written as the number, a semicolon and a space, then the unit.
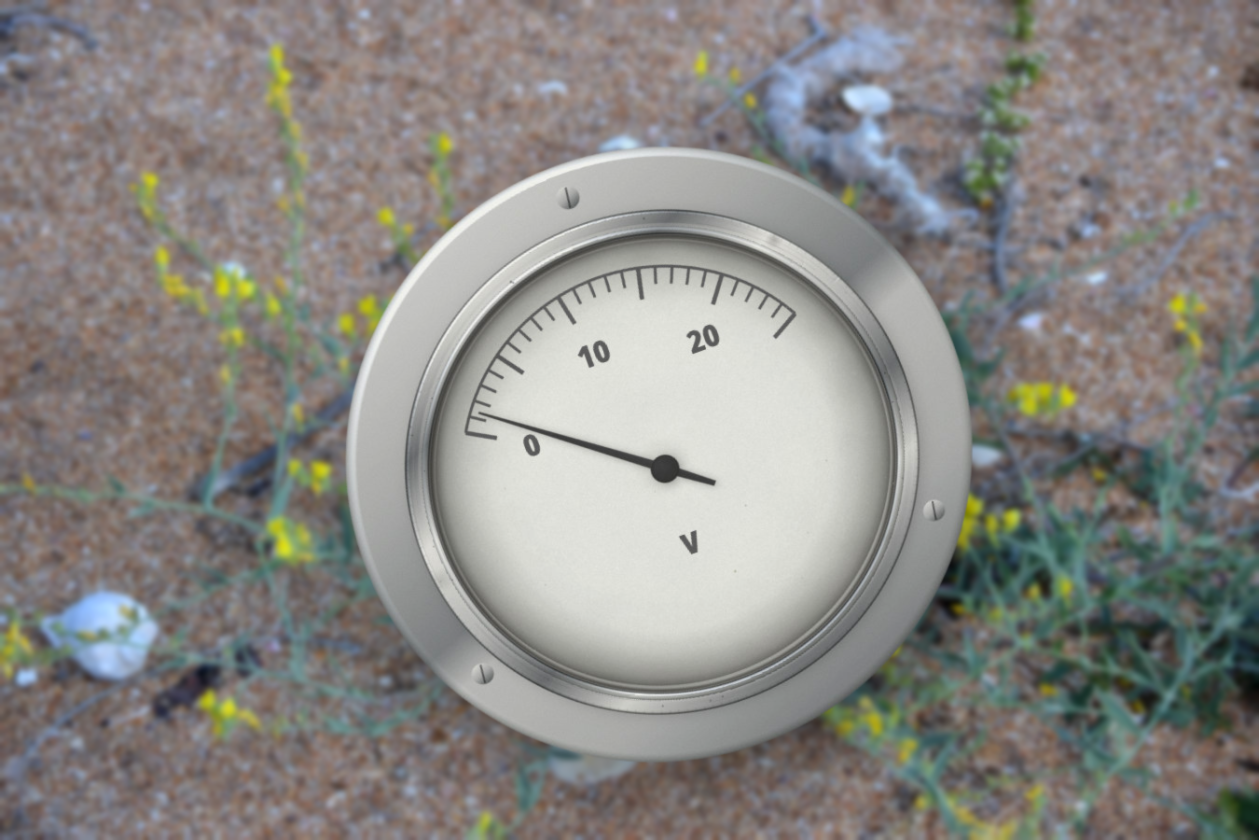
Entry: 1.5; V
